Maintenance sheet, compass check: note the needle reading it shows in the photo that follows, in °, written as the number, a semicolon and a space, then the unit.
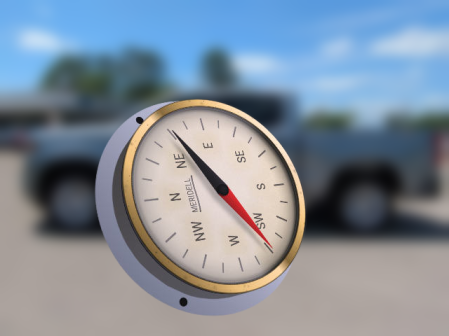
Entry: 240; °
